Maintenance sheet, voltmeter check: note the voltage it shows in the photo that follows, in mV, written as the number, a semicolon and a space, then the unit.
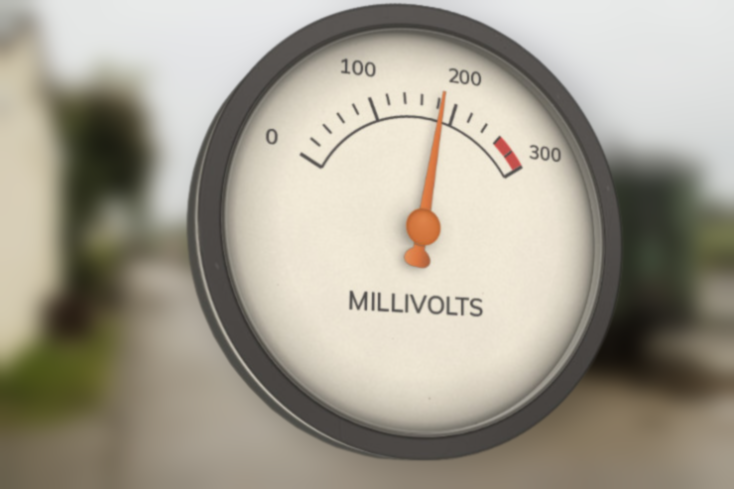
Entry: 180; mV
